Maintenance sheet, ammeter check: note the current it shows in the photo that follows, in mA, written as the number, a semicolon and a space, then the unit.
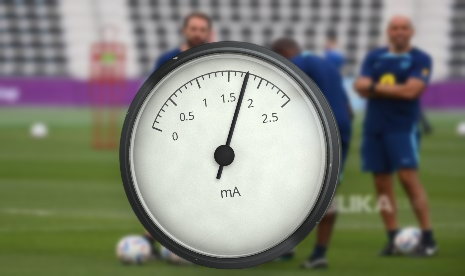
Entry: 1.8; mA
